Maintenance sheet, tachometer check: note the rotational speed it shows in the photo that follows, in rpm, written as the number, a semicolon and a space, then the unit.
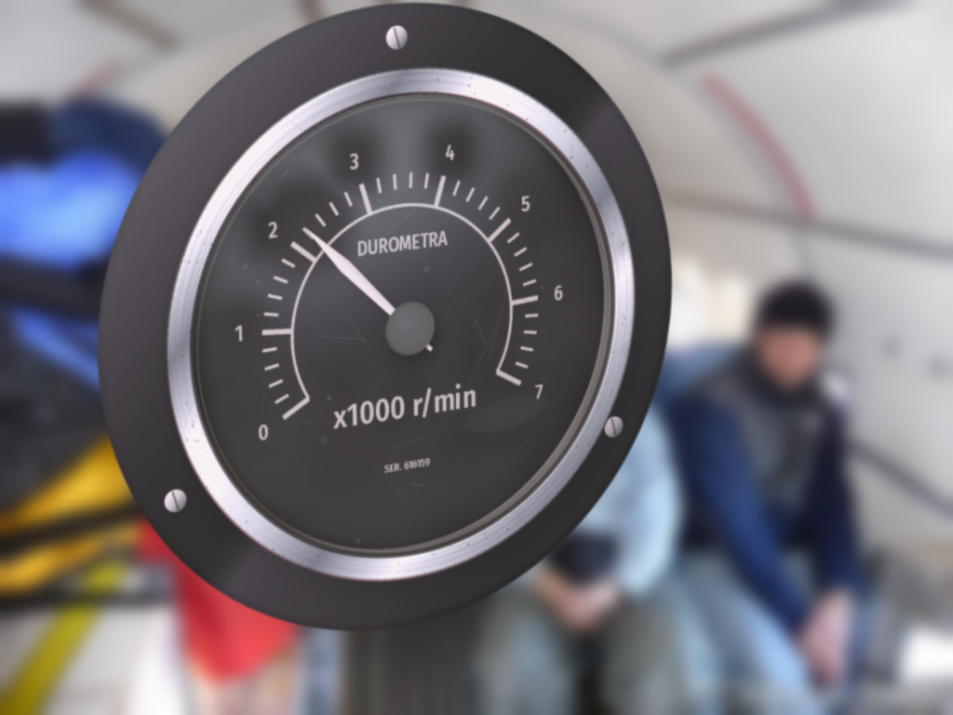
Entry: 2200; rpm
